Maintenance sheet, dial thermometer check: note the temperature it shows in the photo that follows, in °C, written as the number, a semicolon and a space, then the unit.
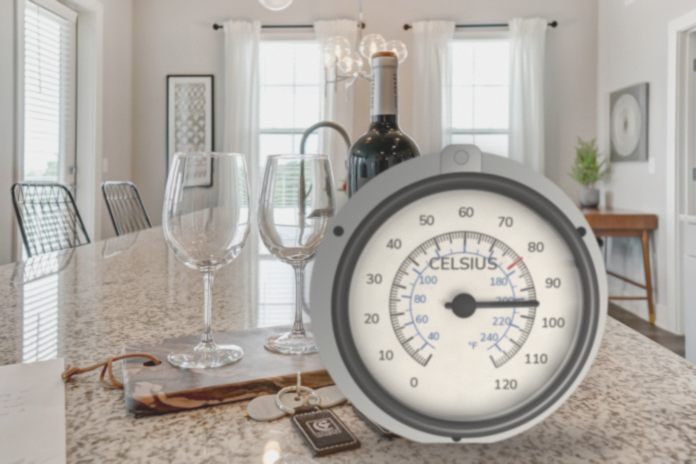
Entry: 95; °C
